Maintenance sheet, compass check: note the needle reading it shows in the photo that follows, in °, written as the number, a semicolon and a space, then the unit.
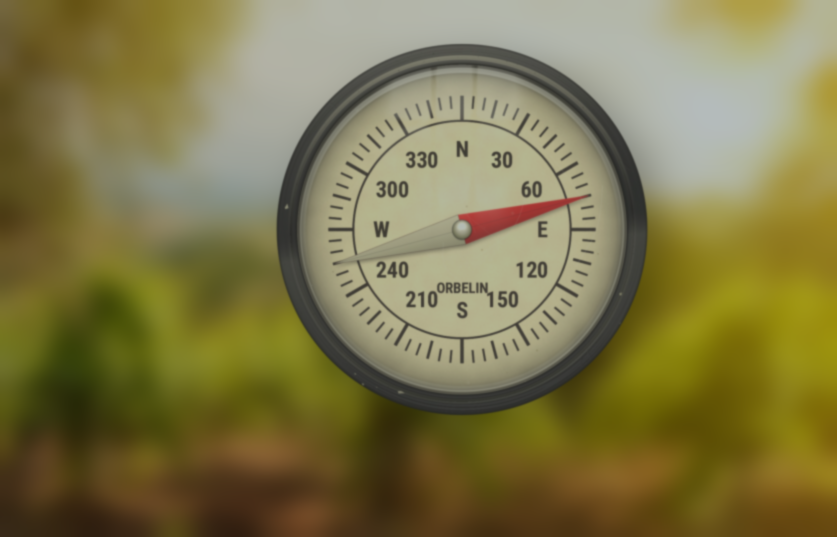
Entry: 75; °
